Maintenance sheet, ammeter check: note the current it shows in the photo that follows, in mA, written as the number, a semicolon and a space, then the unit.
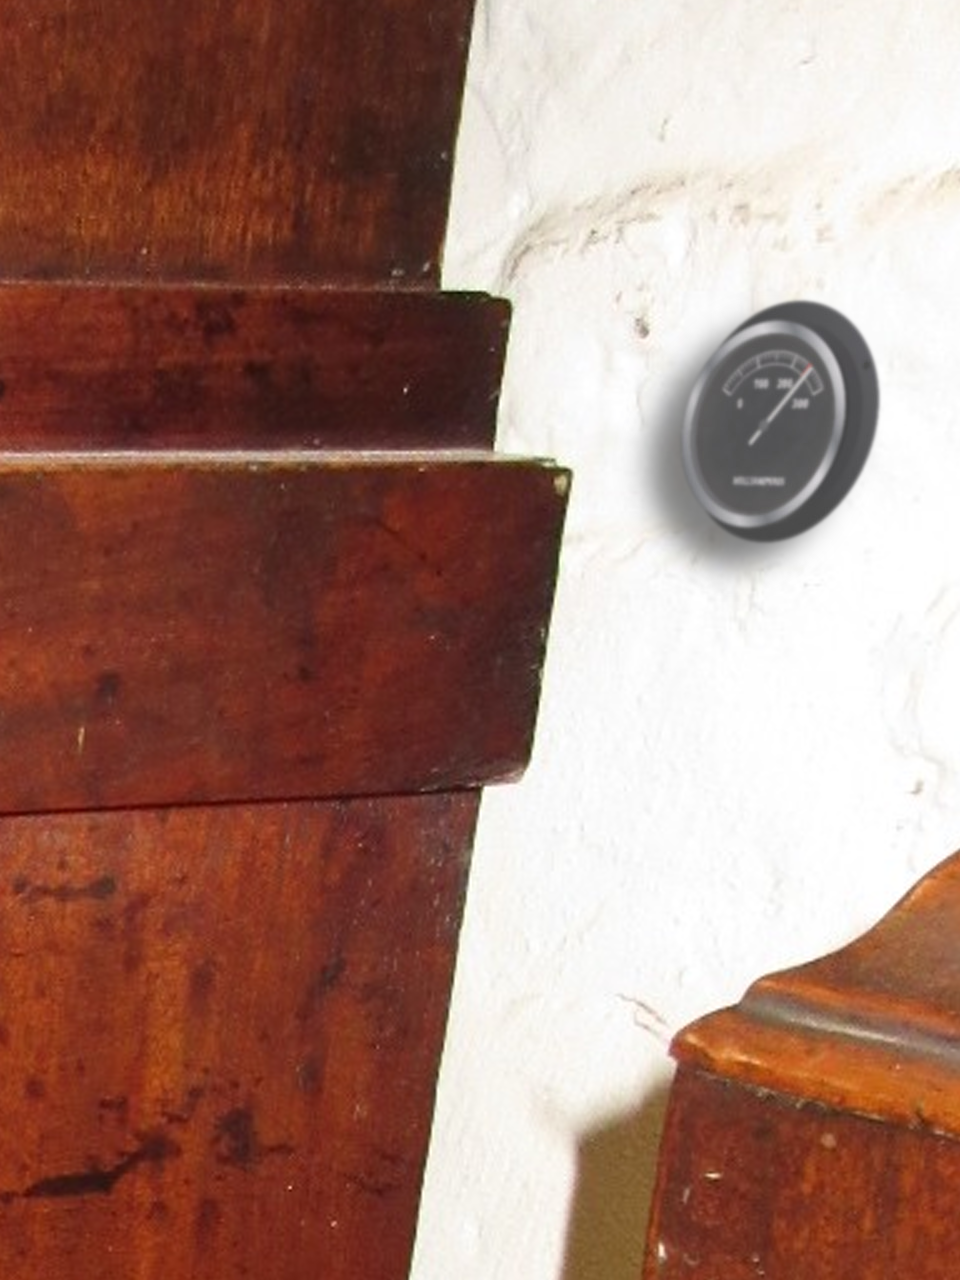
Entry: 250; mA
